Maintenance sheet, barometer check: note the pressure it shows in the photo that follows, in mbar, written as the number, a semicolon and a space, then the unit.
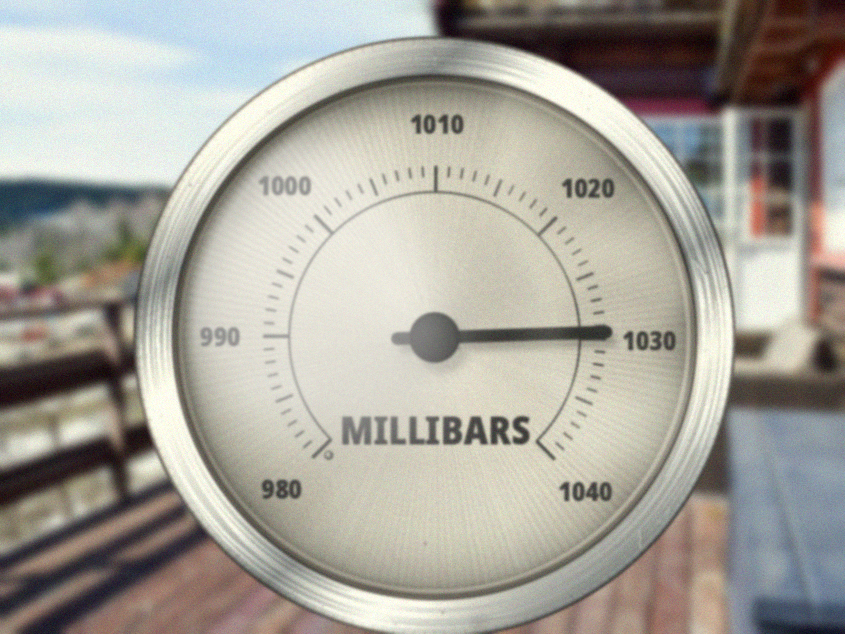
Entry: 1029.5; mbar
